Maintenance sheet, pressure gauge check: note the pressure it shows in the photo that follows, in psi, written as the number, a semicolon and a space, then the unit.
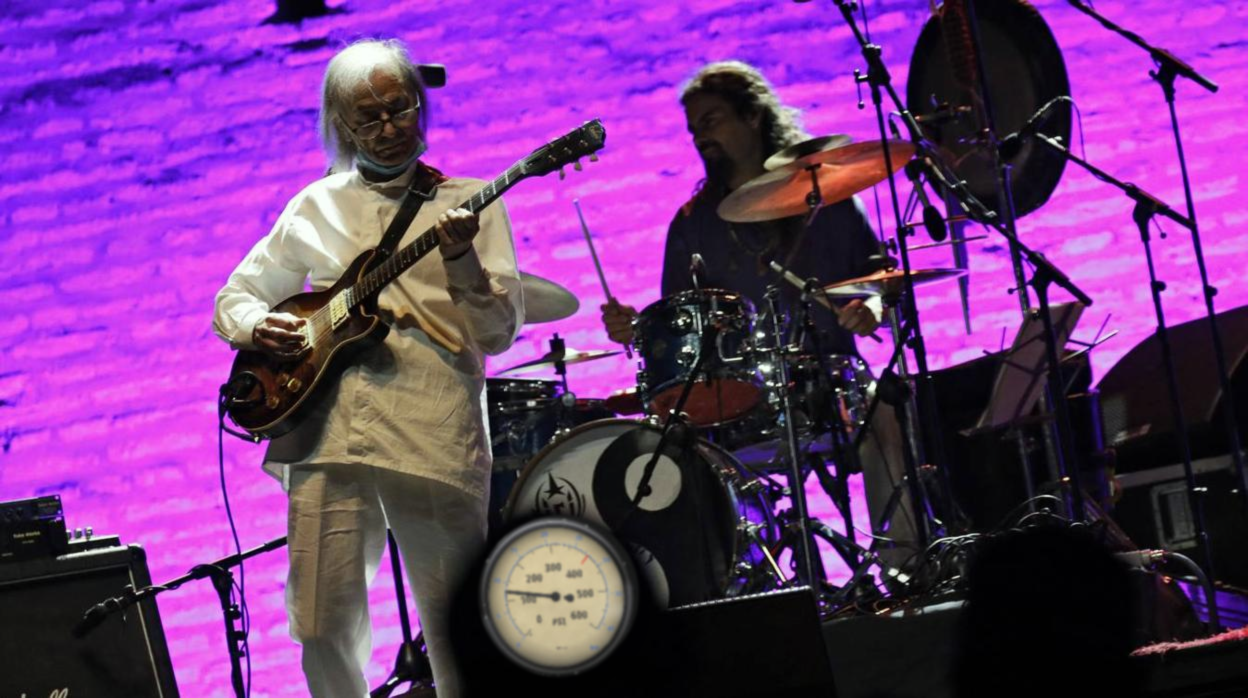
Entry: 125; psi
